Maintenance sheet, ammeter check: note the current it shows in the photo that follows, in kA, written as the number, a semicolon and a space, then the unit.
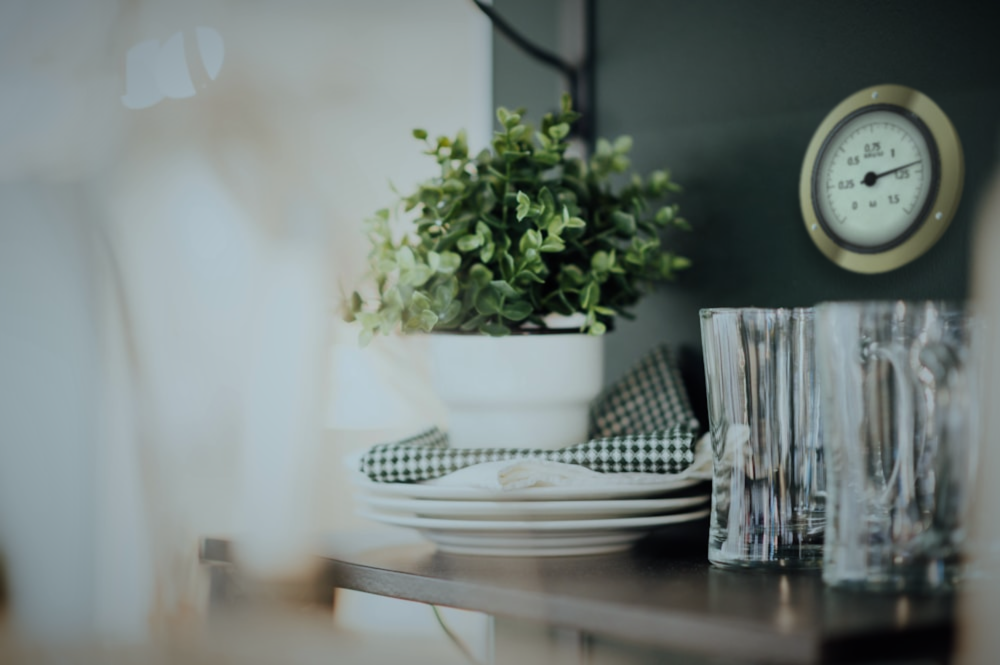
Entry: 1.2; kA
